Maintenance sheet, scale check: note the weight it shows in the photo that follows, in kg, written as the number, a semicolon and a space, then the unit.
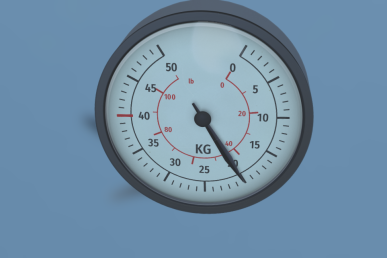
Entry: 20; kg
